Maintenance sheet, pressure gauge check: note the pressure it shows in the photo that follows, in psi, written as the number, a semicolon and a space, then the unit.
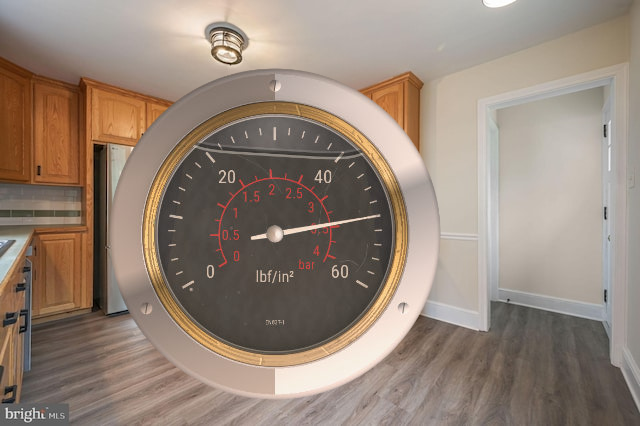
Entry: 50; psi
